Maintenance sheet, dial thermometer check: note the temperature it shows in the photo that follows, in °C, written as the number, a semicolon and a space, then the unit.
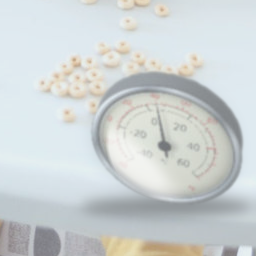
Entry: 5; °C
